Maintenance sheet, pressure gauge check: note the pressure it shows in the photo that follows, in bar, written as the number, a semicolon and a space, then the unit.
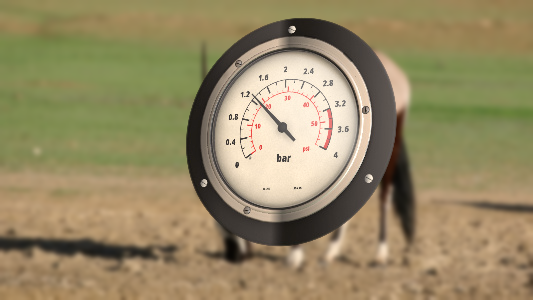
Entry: 1.3; bar
